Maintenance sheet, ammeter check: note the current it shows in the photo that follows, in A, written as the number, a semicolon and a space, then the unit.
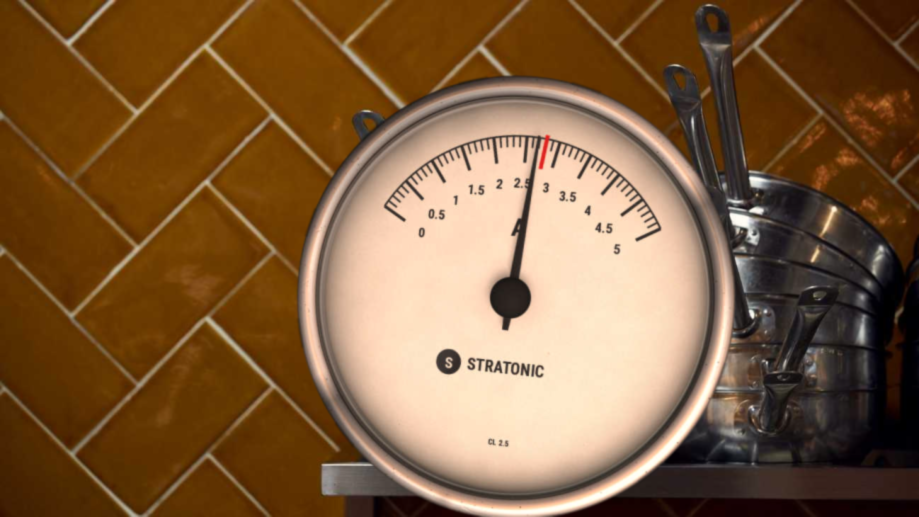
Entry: 2.7; A
